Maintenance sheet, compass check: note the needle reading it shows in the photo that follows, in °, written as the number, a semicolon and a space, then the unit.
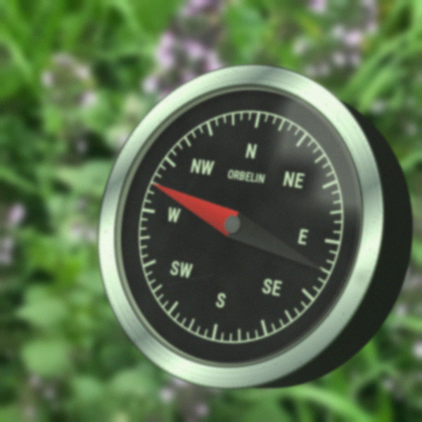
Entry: 285; °
